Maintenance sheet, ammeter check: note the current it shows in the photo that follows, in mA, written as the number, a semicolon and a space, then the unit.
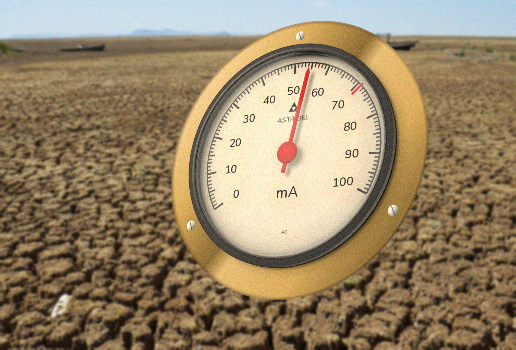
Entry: 55; mA
